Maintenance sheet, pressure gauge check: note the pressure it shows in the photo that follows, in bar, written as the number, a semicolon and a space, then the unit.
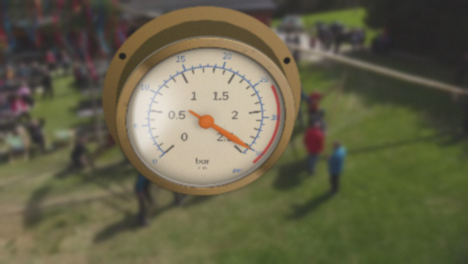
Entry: 2.4; bar
